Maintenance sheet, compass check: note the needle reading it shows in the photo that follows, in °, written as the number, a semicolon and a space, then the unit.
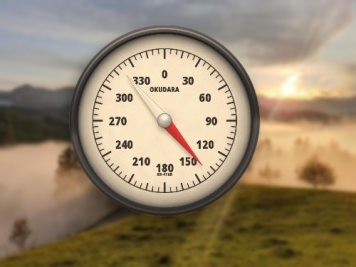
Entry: 140; °
